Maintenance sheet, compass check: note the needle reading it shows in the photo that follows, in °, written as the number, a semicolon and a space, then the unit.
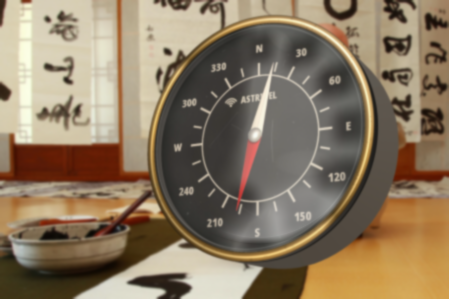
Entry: 195; °
